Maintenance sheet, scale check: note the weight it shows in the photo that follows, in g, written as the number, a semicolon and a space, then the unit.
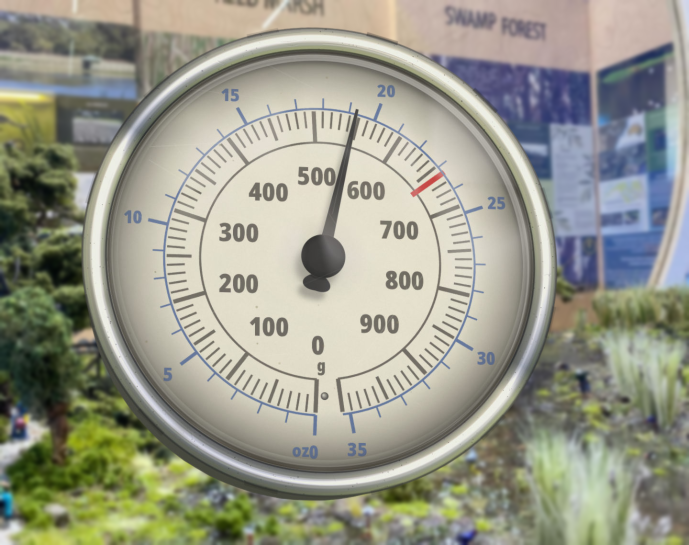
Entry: 545; g
